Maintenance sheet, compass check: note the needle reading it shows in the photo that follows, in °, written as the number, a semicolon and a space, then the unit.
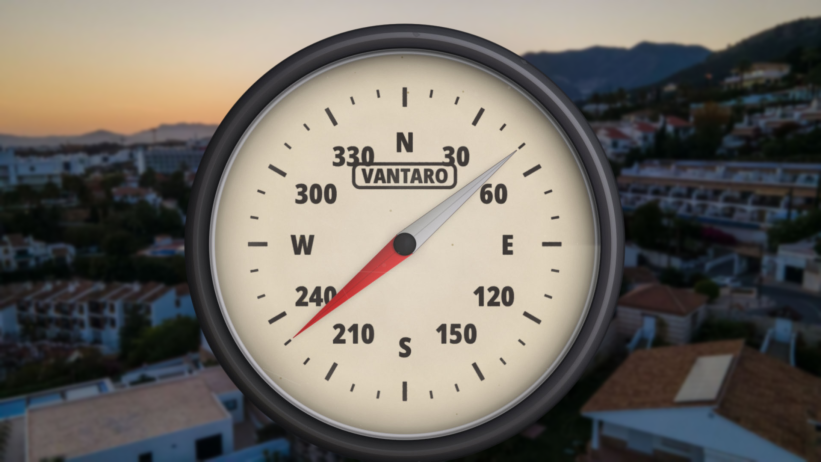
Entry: 230; °
